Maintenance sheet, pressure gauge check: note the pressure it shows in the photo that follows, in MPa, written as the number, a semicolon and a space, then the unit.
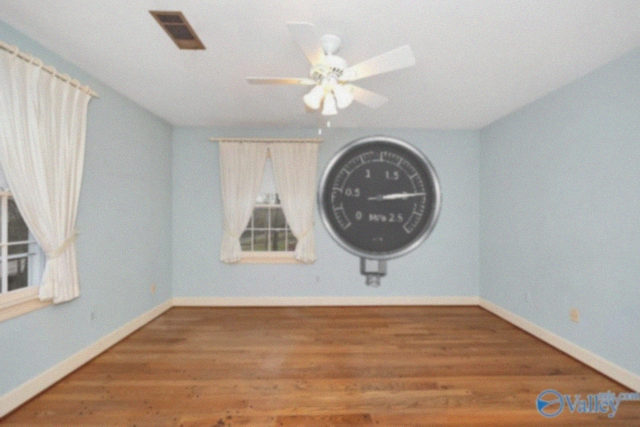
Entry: 2; MPa
